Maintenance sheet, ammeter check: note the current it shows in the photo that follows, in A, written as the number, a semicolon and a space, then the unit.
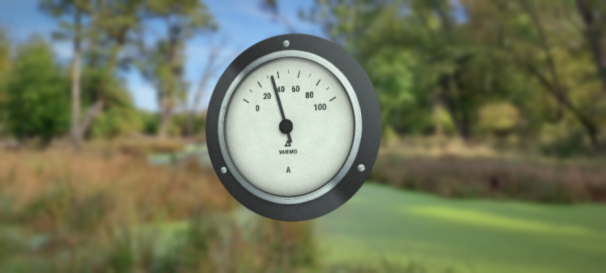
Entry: 35; A
